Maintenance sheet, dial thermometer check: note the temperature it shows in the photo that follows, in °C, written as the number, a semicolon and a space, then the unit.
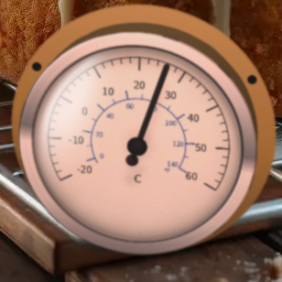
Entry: 26; °C
